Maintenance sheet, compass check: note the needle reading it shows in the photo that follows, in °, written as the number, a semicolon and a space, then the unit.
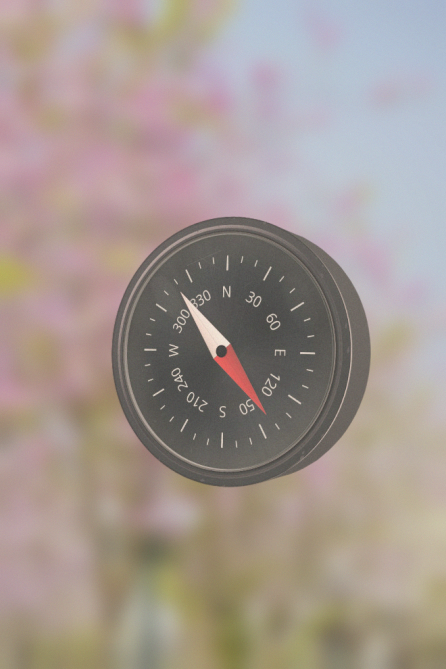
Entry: 140; °
